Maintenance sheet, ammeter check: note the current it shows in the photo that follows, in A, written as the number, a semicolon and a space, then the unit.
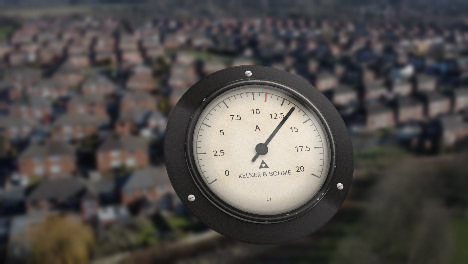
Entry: 13.5; A
